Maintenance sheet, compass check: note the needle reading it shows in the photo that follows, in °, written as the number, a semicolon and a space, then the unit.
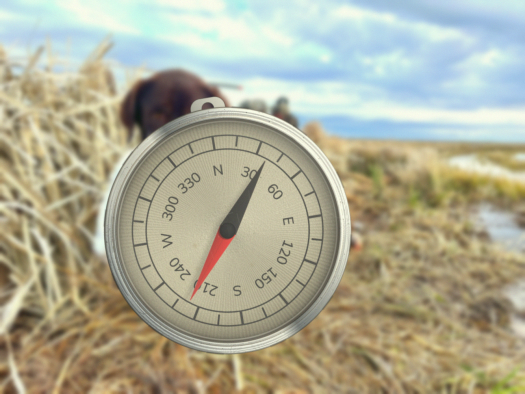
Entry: 217.5; °
